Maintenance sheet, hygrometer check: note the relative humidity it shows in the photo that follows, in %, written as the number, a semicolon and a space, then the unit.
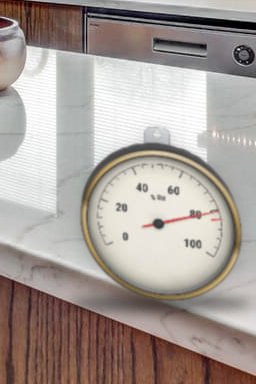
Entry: 80; %
